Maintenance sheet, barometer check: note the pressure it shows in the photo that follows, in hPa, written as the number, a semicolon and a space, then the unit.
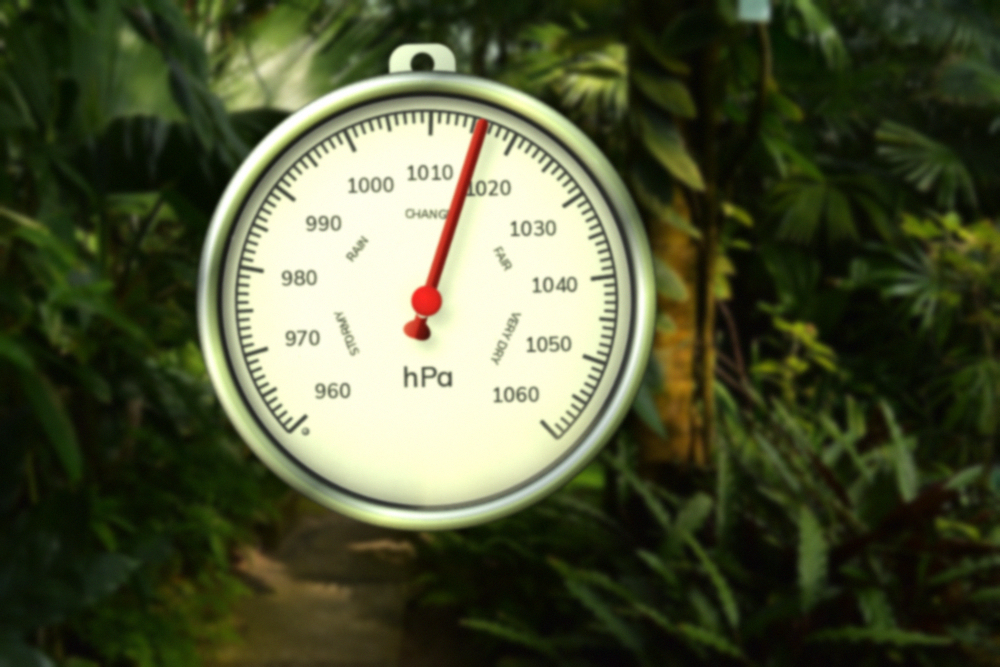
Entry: 1016; hPa
